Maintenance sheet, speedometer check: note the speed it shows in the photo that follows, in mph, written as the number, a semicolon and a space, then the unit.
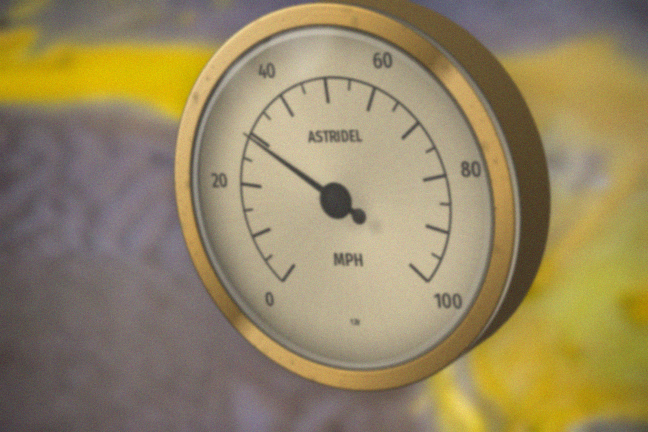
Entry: 30; mph
